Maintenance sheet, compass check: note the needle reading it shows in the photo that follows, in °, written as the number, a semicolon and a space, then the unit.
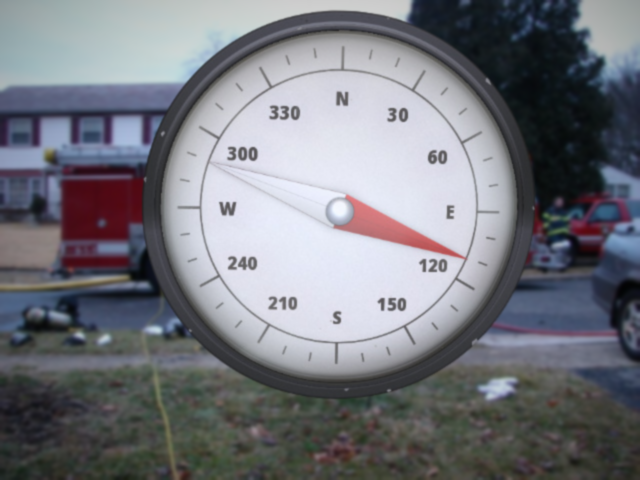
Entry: 110; °
